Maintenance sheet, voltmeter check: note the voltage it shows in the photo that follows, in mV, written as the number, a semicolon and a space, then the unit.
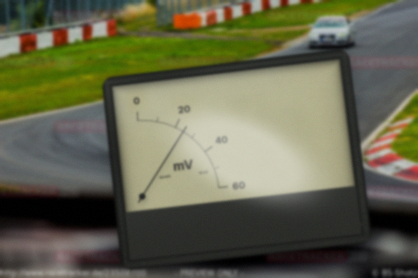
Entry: 25; mV
